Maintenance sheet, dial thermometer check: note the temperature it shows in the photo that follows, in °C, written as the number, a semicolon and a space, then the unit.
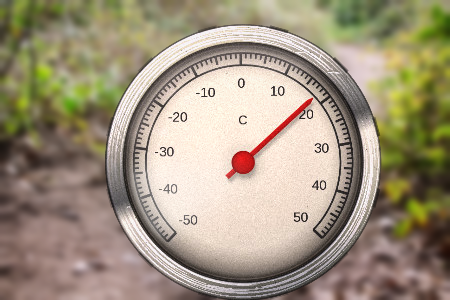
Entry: 18; °C
